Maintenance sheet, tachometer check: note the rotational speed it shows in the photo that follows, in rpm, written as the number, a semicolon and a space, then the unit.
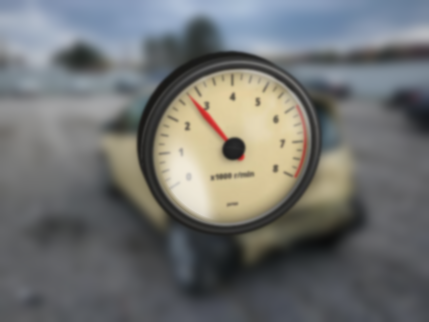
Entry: 2750; rpm
